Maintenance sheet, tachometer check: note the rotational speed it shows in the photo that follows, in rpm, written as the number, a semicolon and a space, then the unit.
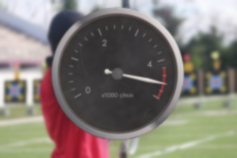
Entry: 4600; rpm
